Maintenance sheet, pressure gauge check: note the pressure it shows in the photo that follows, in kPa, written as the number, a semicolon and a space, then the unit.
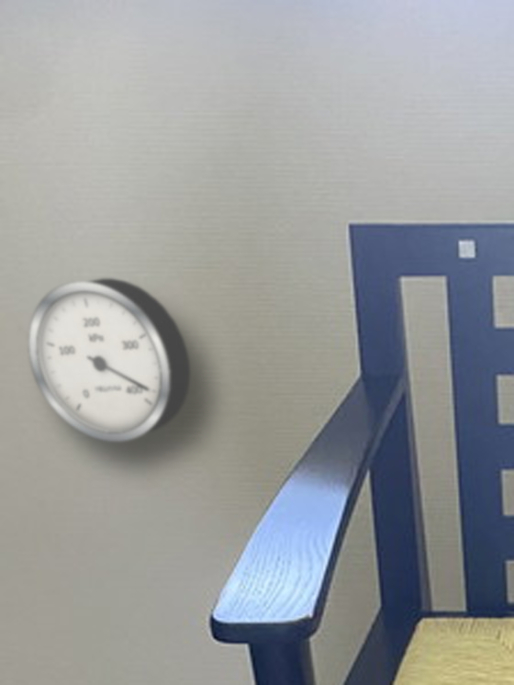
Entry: 380; kPa
